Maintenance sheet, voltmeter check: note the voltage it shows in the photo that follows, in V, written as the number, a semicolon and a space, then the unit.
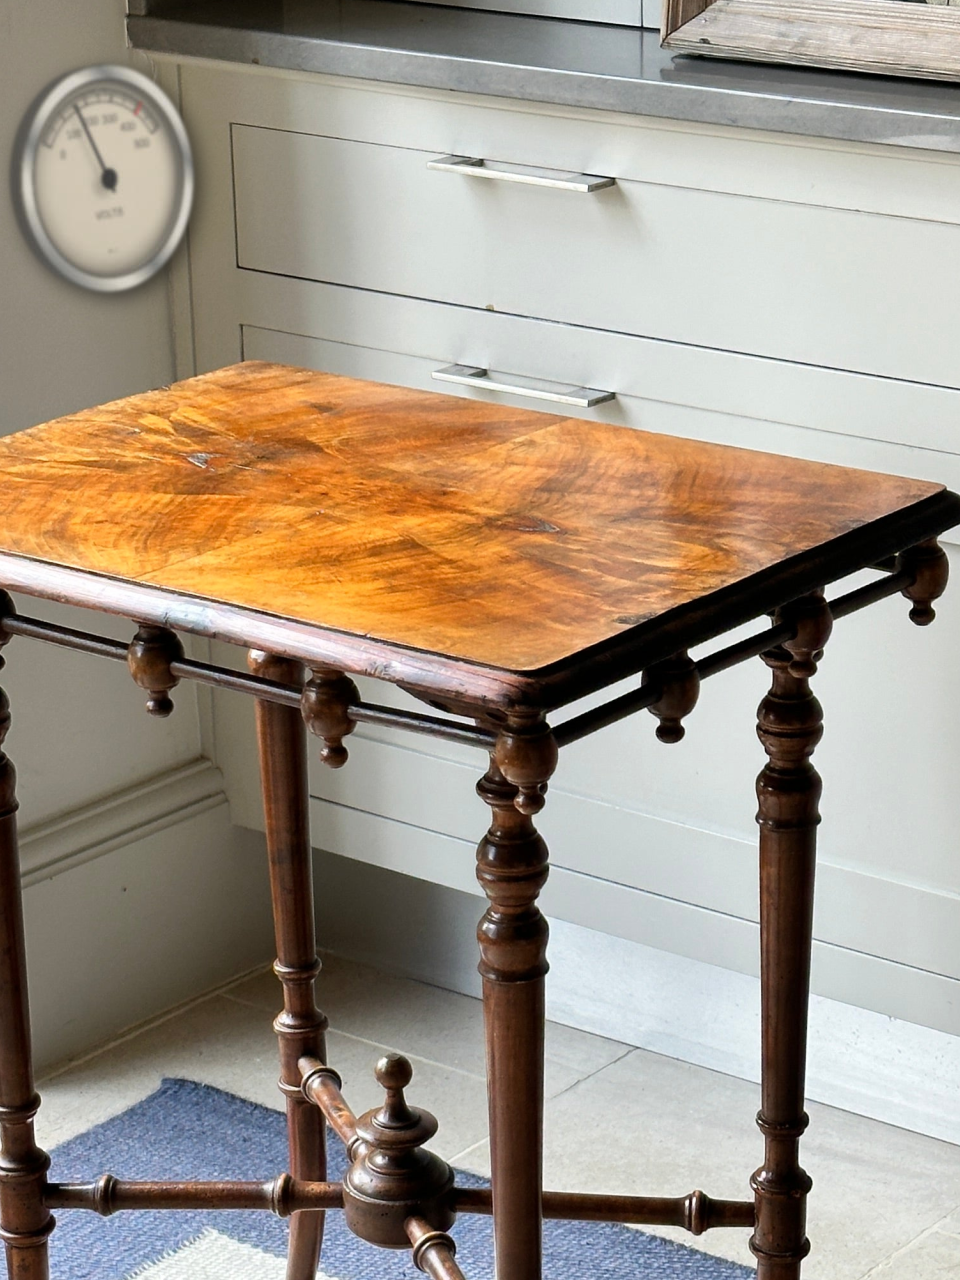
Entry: 150; V
